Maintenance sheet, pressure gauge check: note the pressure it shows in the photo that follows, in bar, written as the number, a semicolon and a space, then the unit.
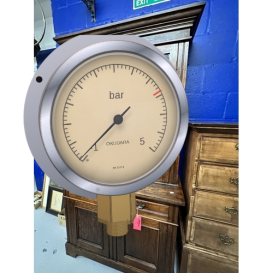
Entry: -0.9; bar
